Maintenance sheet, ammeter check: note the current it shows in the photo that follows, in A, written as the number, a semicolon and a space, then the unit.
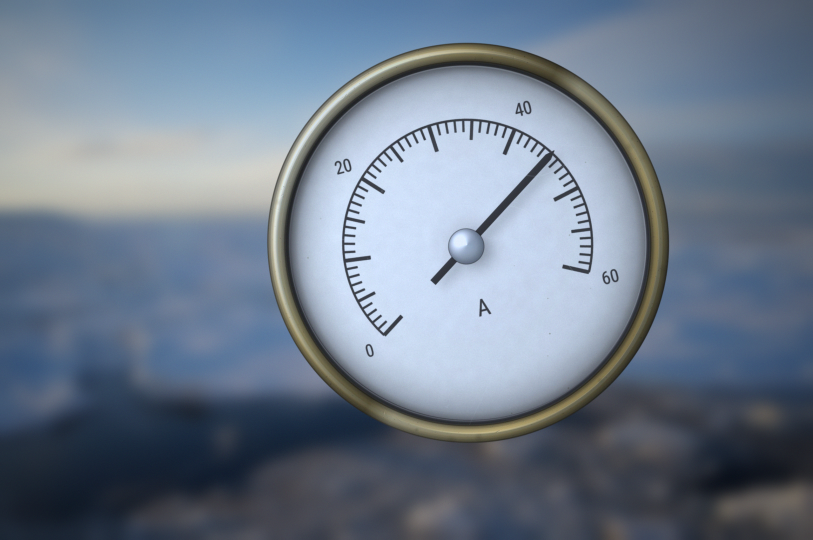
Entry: 45; A
